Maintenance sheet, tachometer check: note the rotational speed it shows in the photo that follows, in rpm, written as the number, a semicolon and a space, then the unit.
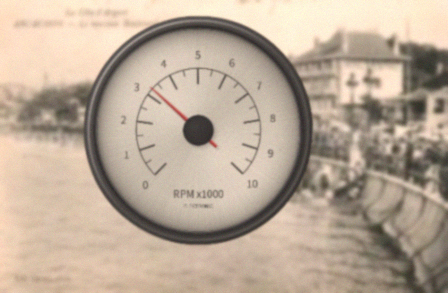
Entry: 3250; rpm
